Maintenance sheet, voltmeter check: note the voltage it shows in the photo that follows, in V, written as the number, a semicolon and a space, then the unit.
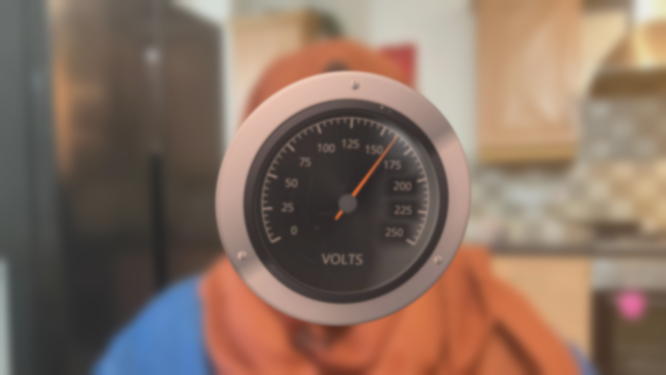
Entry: 160; V
